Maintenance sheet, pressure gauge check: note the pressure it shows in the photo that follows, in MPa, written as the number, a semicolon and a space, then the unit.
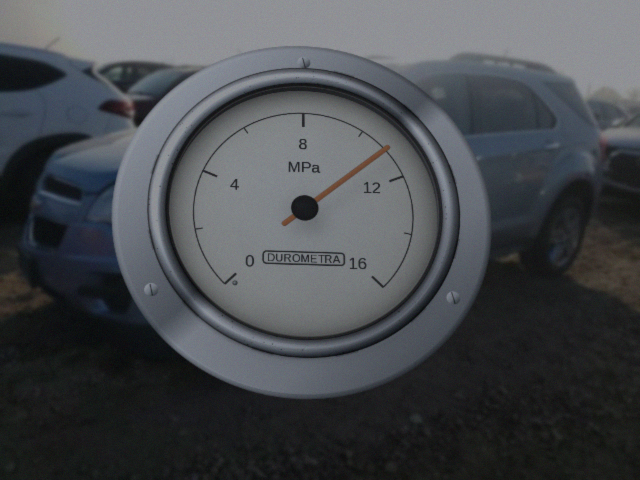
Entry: 11; MPa
